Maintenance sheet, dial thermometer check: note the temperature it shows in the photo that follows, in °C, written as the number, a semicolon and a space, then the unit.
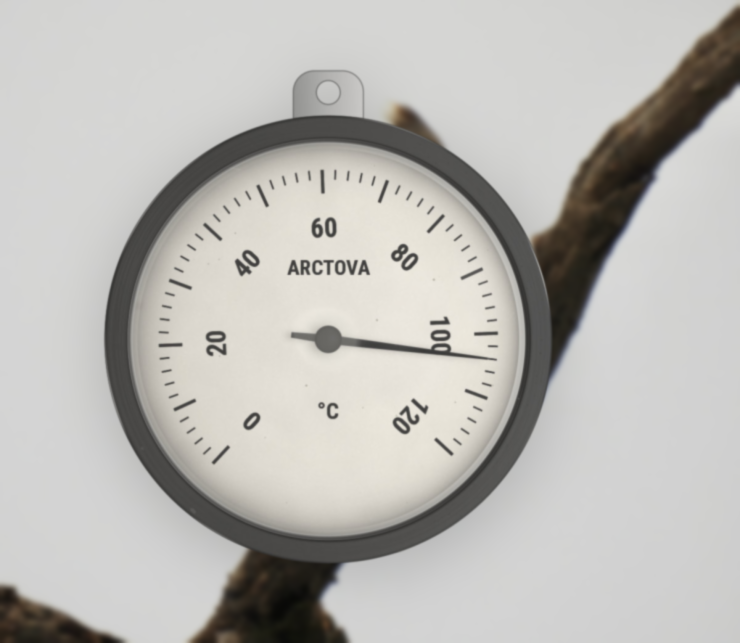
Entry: 104; °C
